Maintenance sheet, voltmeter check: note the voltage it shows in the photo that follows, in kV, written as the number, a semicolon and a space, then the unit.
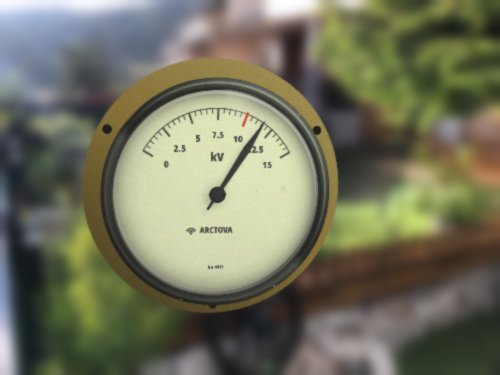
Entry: 11.5; kV
